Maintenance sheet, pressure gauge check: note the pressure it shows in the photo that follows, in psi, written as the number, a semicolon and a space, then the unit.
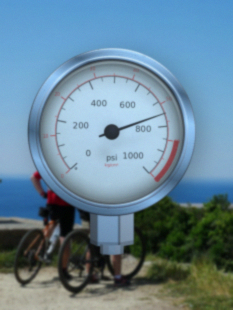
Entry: 750; psi
